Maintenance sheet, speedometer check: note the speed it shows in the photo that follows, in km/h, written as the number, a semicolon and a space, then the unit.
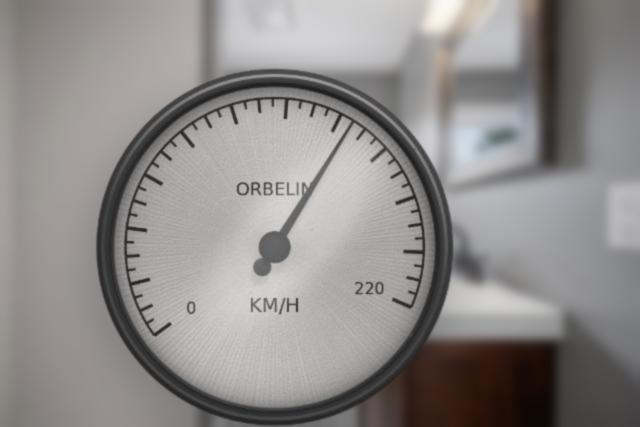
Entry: 145; km/h
